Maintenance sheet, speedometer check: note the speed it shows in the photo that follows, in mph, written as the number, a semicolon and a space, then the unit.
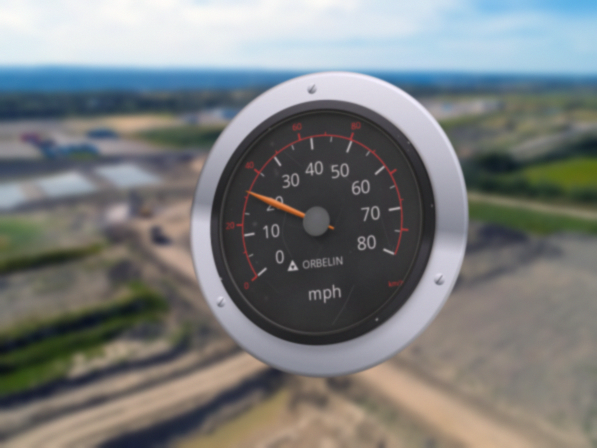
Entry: 20; mph
